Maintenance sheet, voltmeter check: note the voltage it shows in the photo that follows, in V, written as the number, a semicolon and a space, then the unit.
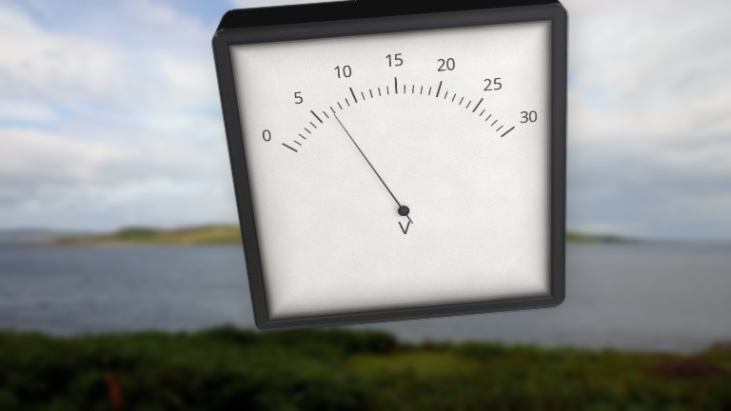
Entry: 7; V
